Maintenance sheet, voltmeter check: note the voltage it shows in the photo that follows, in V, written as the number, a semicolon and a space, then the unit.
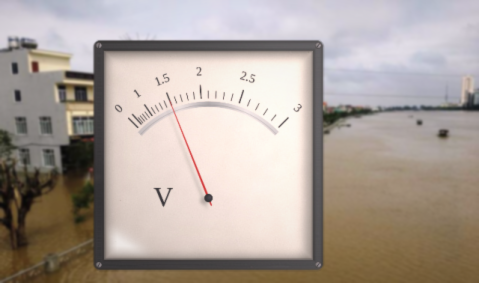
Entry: 1.5; V
